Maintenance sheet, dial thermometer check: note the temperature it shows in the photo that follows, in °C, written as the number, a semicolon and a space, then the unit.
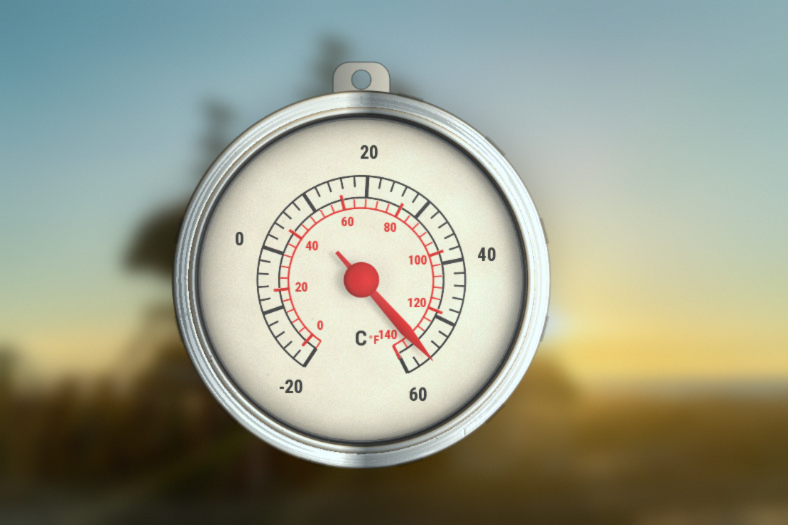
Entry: 56; °C
